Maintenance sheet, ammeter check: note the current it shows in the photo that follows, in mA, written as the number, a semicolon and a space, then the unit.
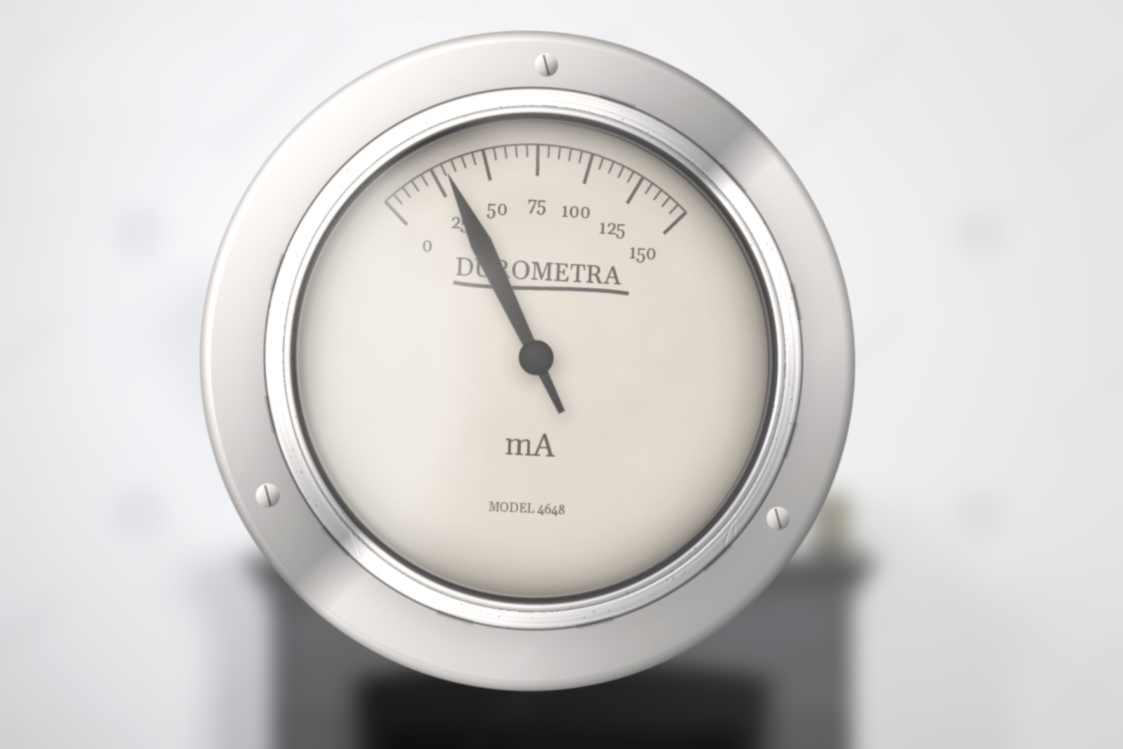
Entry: 30; mA
